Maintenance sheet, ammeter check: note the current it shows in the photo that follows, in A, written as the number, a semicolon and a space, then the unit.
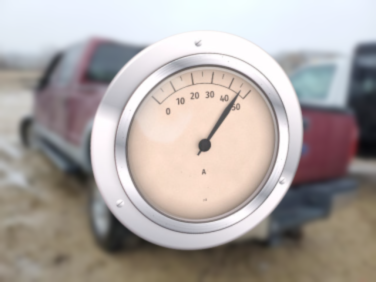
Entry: 45; A
